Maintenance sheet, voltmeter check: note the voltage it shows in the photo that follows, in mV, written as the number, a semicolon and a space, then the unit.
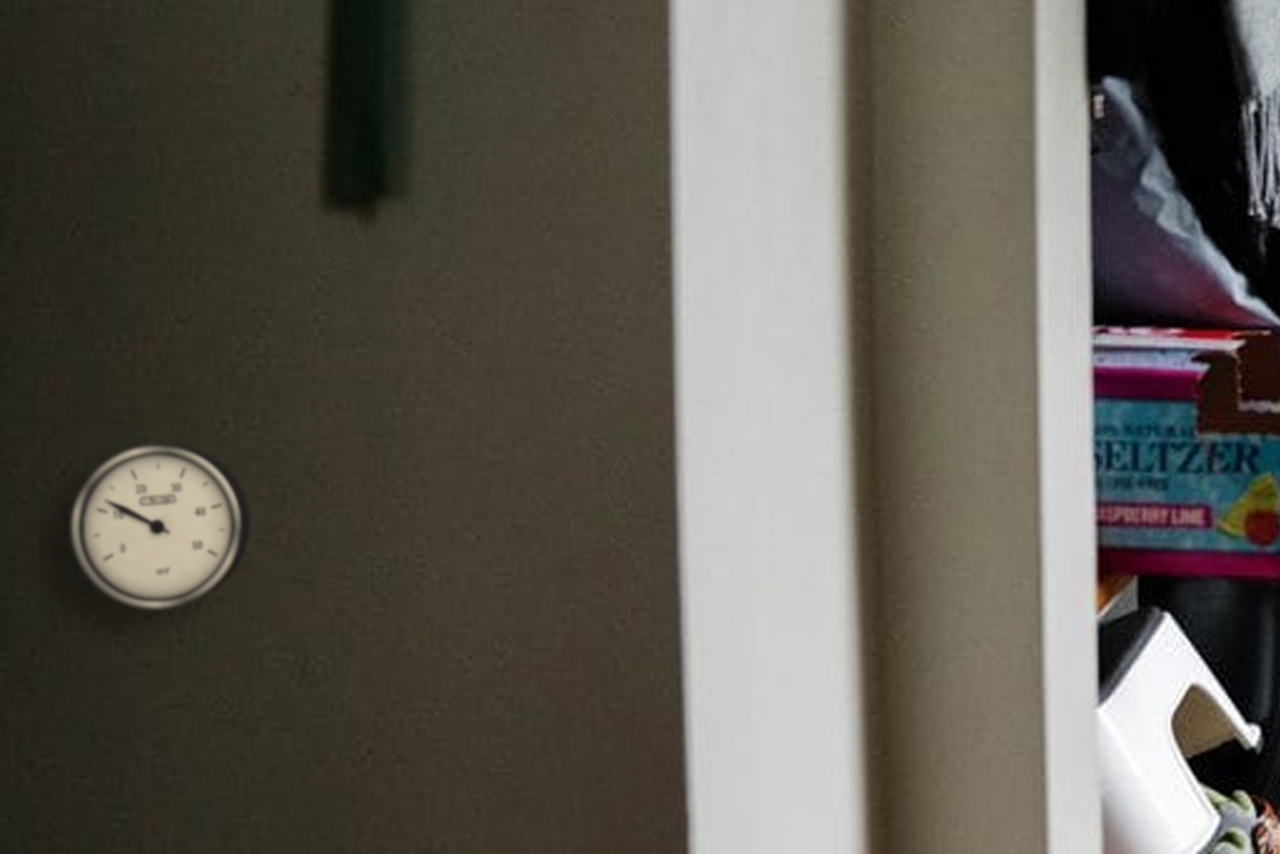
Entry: 12.5; mV
